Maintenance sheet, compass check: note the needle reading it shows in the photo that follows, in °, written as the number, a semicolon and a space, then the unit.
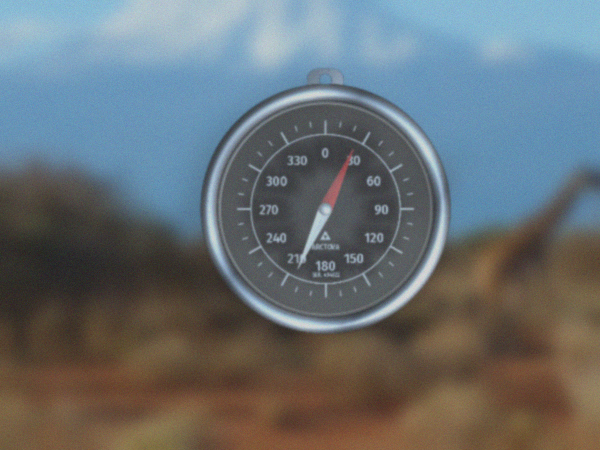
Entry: 25; °
